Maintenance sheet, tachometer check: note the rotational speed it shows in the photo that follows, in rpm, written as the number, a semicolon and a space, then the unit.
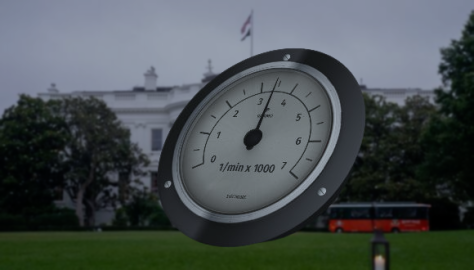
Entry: 3500; rpm
